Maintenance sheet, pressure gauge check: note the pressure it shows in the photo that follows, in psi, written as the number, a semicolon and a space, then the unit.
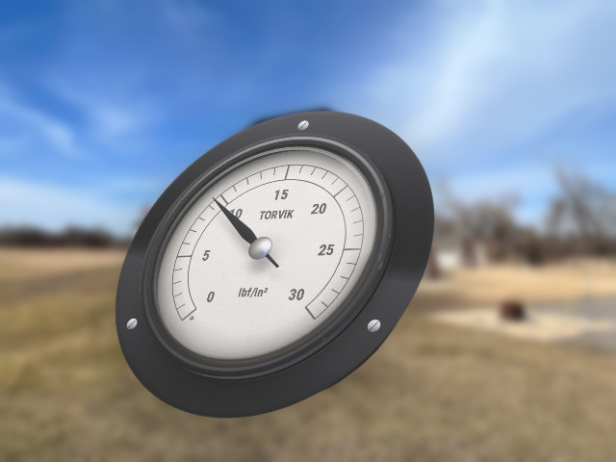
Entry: 9.5; psi
